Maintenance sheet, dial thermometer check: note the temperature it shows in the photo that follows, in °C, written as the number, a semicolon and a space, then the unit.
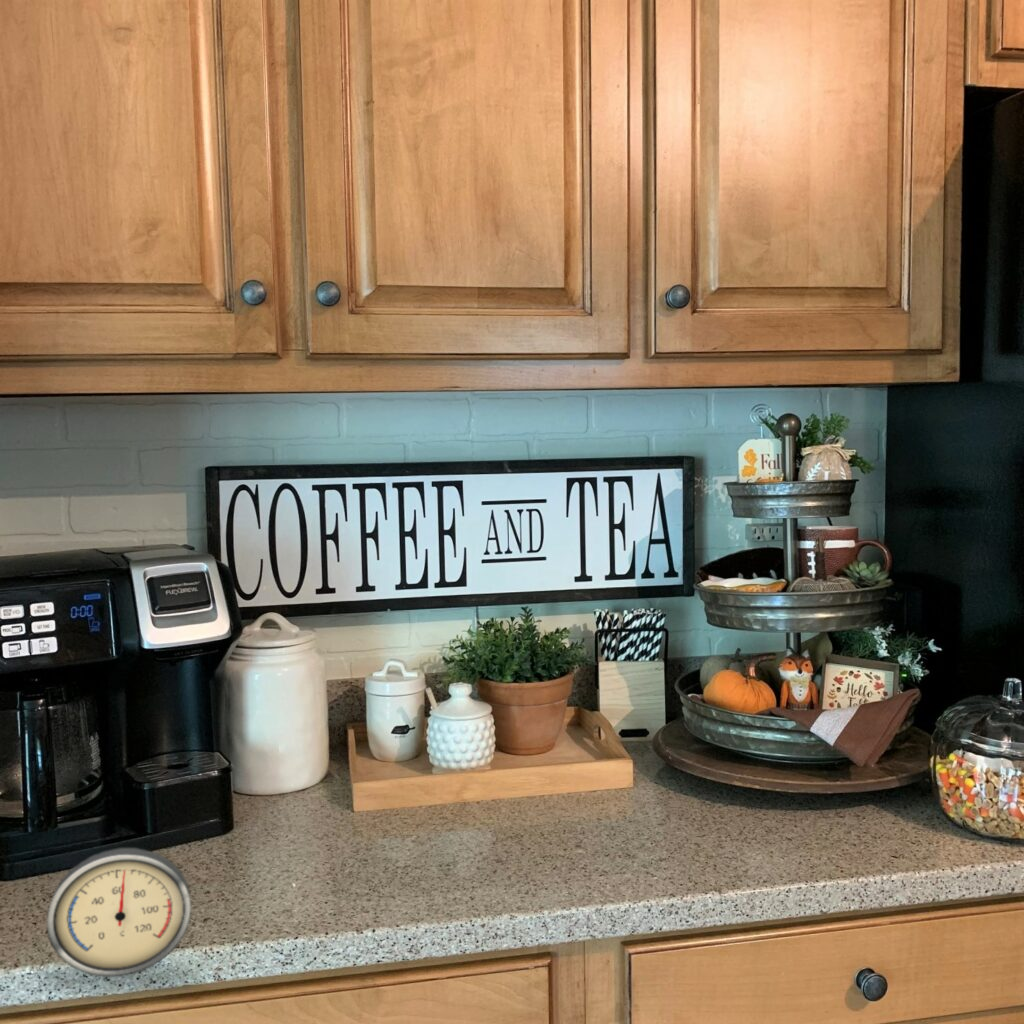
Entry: 64; °C
